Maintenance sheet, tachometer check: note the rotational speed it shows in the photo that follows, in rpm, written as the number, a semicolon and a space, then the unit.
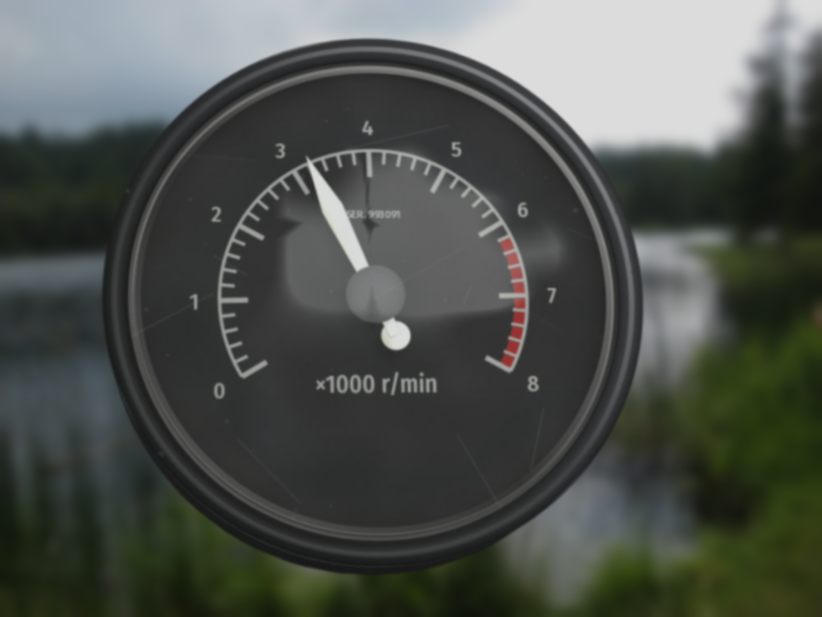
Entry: 3200; rpm
